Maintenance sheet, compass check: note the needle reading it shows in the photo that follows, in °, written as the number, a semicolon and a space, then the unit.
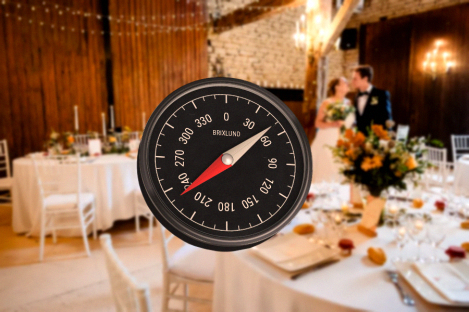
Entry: 230; °
